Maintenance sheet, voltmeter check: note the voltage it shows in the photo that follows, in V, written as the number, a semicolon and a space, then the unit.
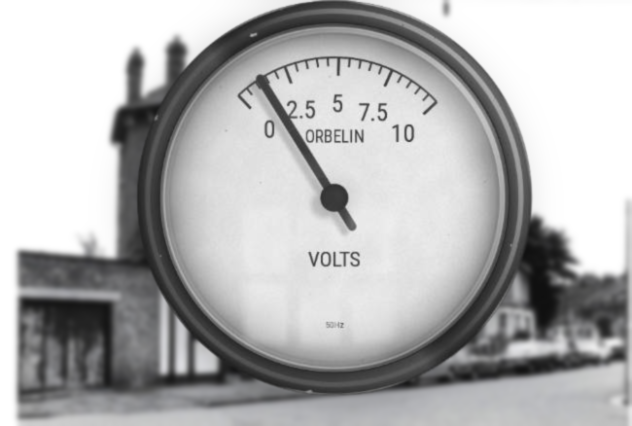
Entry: 1.25; V
